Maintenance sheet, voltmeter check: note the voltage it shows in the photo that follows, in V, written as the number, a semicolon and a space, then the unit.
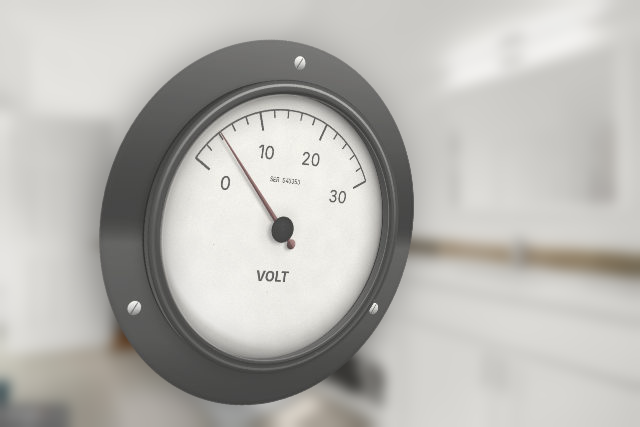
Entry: 4; V
